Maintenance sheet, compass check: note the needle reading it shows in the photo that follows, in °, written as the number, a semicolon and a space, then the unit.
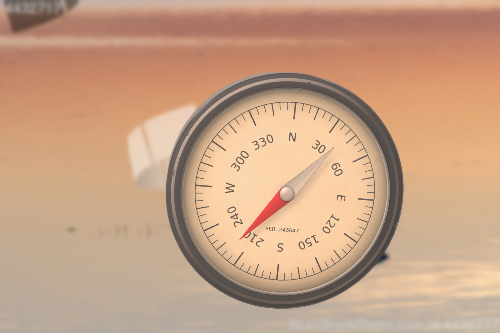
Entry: 220; °
